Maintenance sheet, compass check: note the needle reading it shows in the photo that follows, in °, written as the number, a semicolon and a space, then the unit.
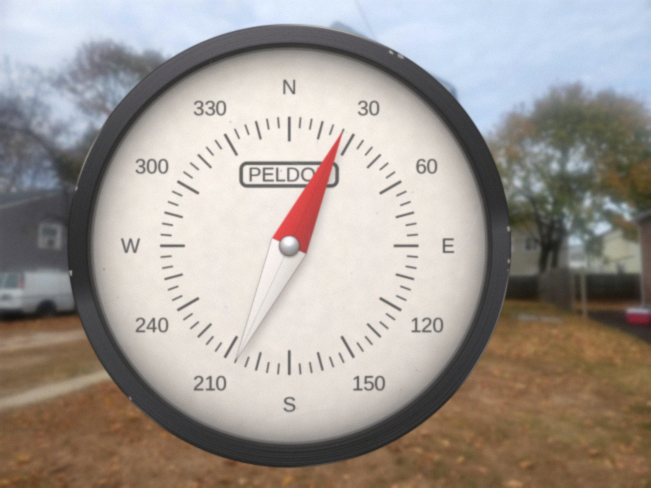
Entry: 25; °
